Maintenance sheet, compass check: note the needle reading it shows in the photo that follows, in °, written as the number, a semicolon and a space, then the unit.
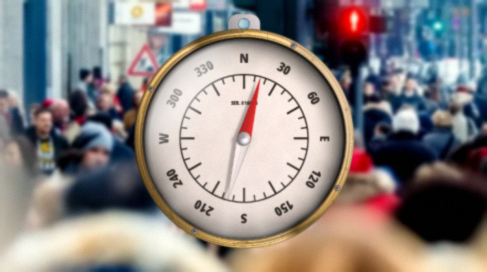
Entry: 15; °
